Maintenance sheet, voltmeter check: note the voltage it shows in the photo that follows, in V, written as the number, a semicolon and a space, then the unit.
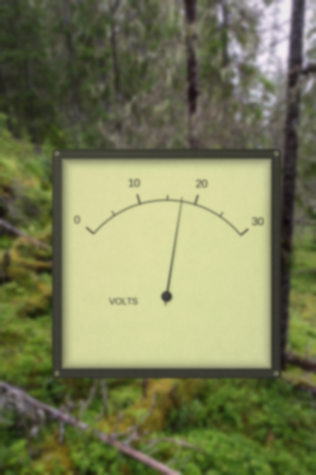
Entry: 17.5; V
